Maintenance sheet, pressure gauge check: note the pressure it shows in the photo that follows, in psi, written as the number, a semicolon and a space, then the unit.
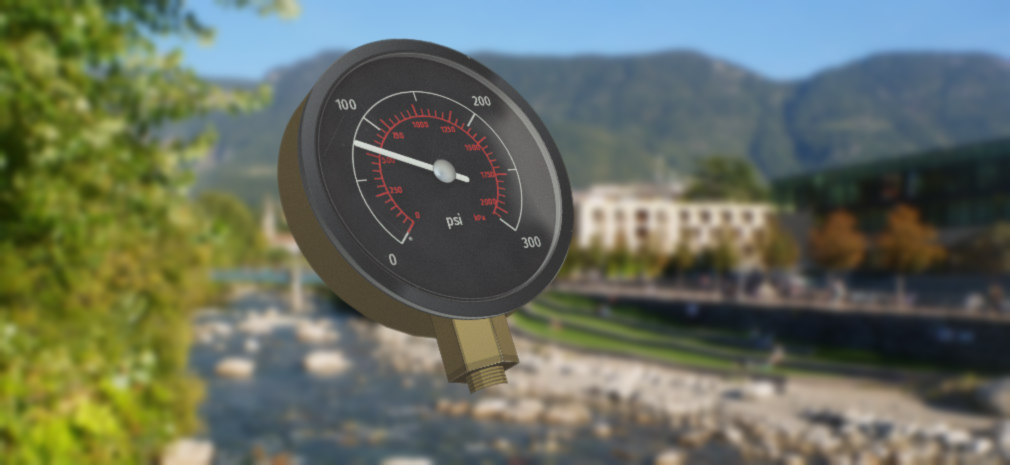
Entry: 75; psi
